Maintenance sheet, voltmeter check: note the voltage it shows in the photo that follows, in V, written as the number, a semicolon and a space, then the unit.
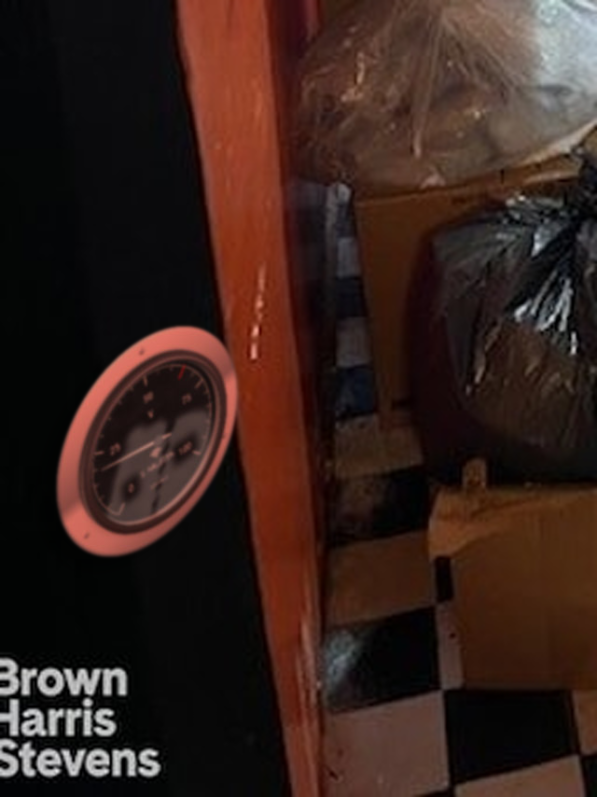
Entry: 20; V
